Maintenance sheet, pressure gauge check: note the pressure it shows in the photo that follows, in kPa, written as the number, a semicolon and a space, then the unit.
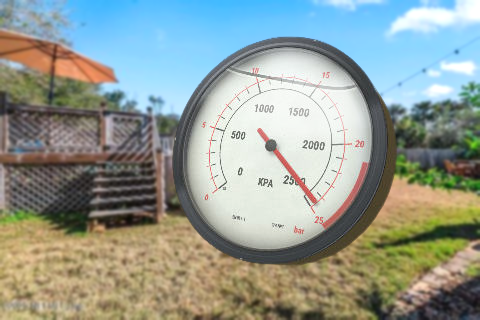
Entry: 2450; kPa
